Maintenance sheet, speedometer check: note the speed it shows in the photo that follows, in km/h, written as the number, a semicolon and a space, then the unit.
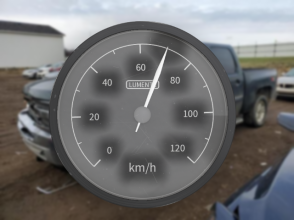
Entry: 70; km/h
